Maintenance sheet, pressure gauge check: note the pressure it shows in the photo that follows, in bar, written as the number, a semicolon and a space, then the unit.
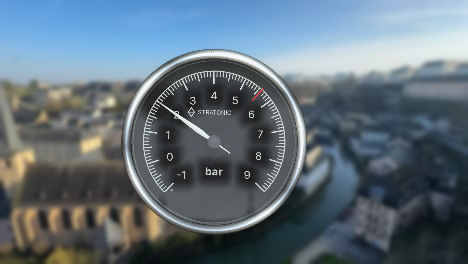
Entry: 2; bar
